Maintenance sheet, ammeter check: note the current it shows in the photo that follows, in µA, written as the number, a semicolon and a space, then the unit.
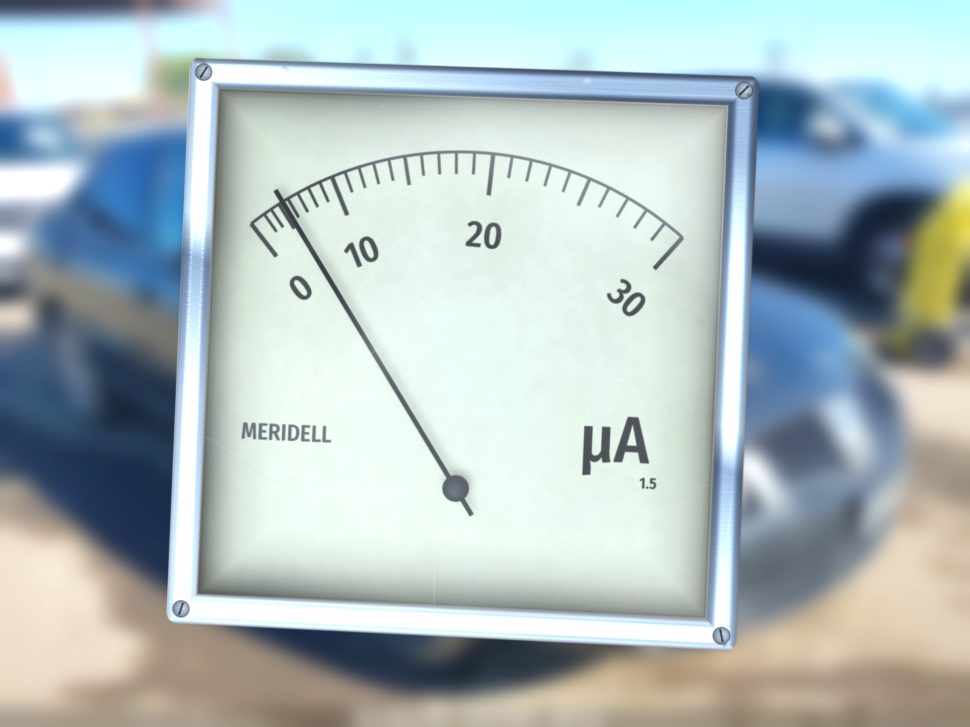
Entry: 5.5; µA
